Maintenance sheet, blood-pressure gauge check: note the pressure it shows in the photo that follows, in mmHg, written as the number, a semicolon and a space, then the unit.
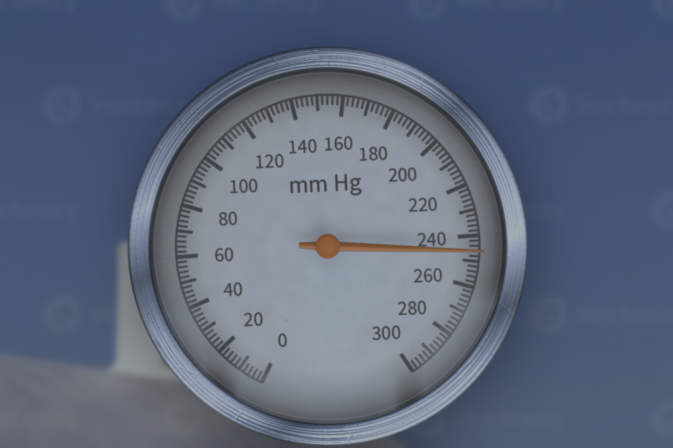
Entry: 246; mmHg
